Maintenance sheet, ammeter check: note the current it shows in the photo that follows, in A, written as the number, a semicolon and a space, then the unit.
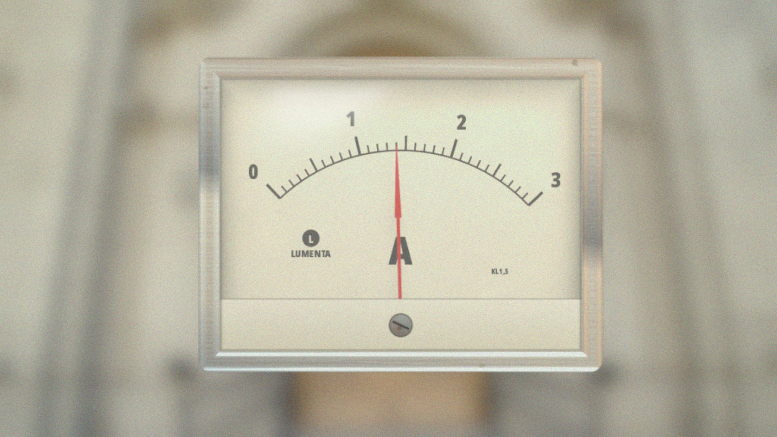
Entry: 1.4; A
